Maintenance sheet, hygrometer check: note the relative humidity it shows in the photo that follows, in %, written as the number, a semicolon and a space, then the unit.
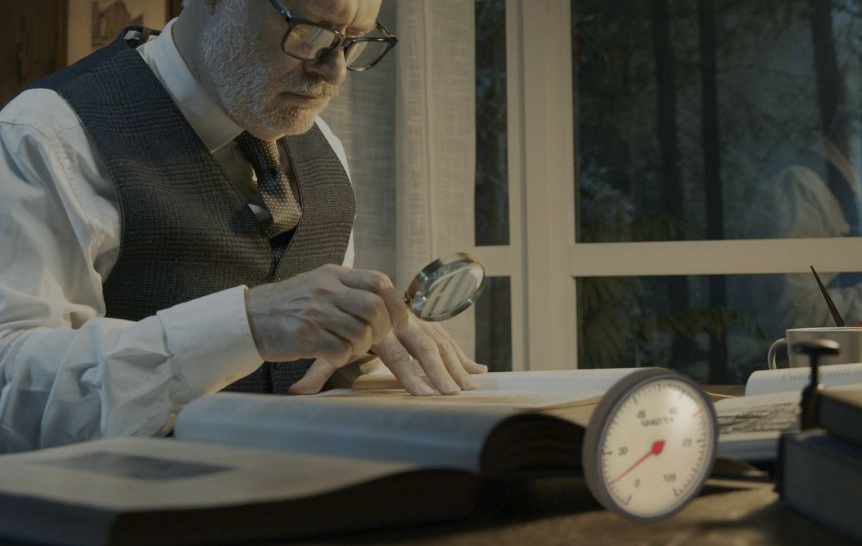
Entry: 10; %
